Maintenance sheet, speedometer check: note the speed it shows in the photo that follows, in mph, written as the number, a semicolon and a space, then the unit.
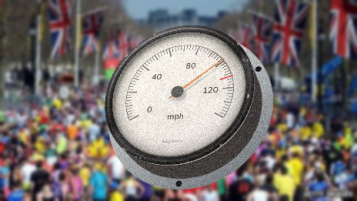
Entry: 100; mph
